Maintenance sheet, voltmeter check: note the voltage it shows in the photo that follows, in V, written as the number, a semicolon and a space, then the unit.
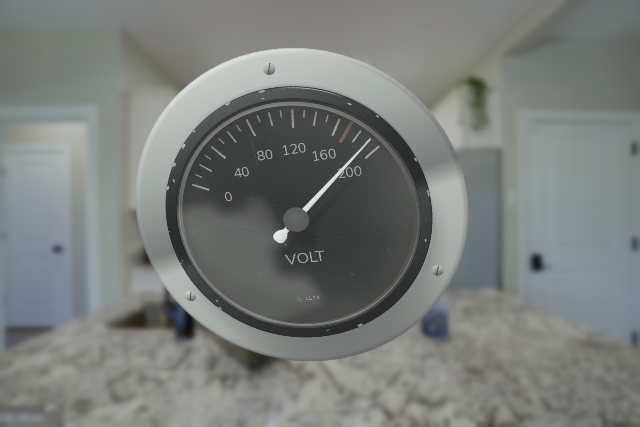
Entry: 190; V
